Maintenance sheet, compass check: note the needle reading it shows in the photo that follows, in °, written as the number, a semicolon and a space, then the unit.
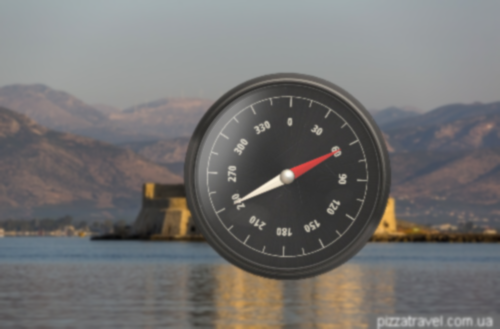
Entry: 60; °
